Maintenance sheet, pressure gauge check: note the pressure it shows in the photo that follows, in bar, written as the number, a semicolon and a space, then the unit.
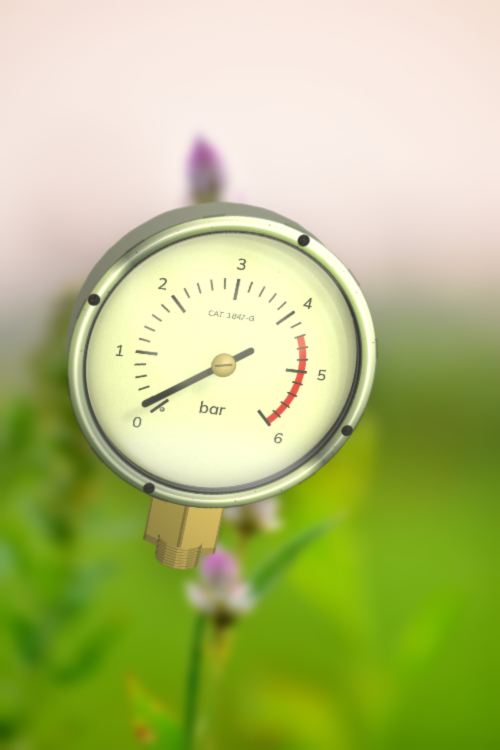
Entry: 0.2; bar
